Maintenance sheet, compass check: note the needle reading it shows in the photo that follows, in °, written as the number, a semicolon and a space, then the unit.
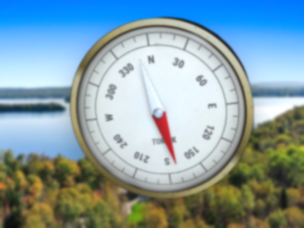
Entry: 170; °
